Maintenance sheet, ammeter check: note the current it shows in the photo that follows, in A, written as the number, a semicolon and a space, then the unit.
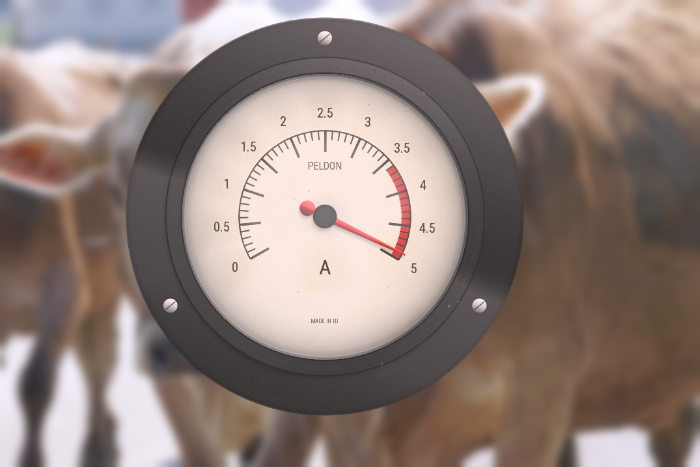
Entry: 4.9; A
